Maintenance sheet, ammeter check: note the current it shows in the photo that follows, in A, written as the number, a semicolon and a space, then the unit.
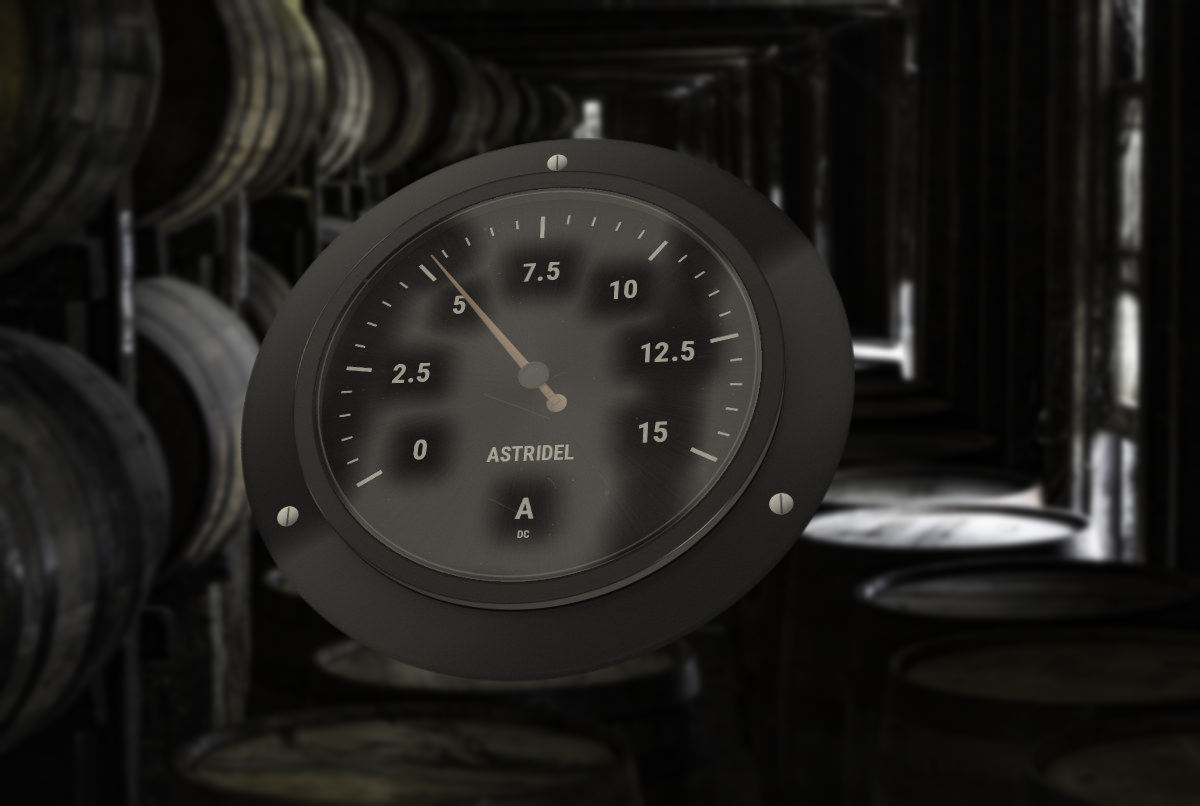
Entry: 5.25; A
